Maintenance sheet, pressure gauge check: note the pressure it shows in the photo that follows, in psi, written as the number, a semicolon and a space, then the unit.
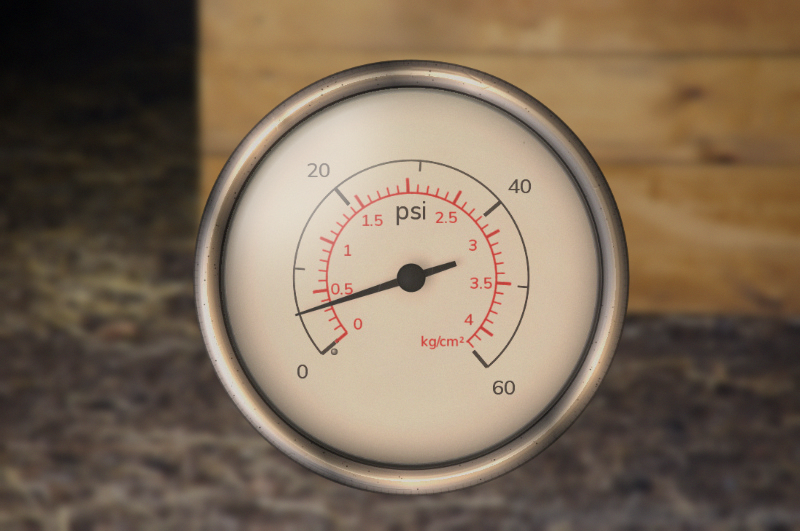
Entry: 5; psi
